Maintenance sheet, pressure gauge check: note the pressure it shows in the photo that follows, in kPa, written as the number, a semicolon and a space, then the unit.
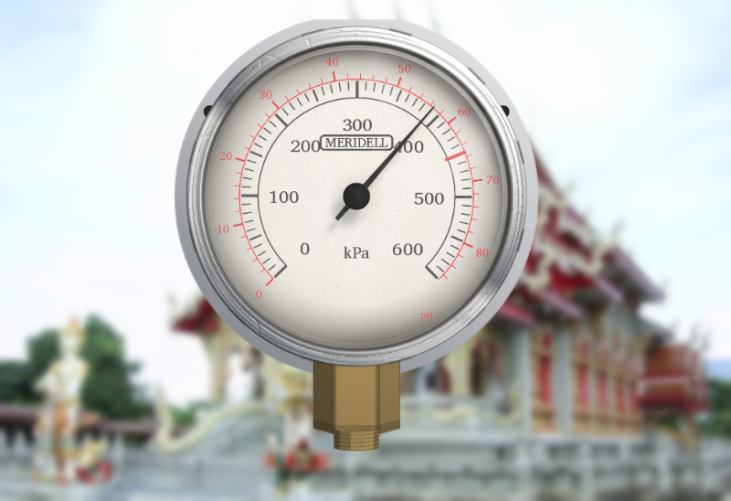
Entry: 390; kPa
